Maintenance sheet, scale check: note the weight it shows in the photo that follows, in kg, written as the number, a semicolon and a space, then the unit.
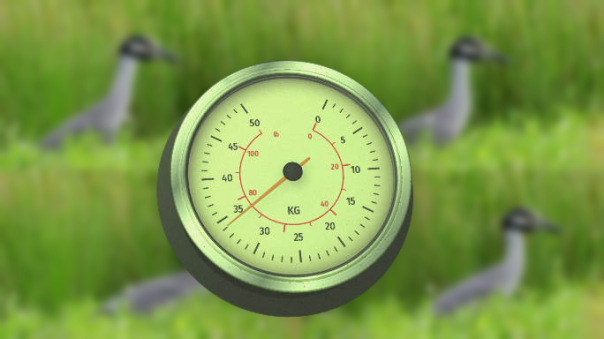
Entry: 34; kg
